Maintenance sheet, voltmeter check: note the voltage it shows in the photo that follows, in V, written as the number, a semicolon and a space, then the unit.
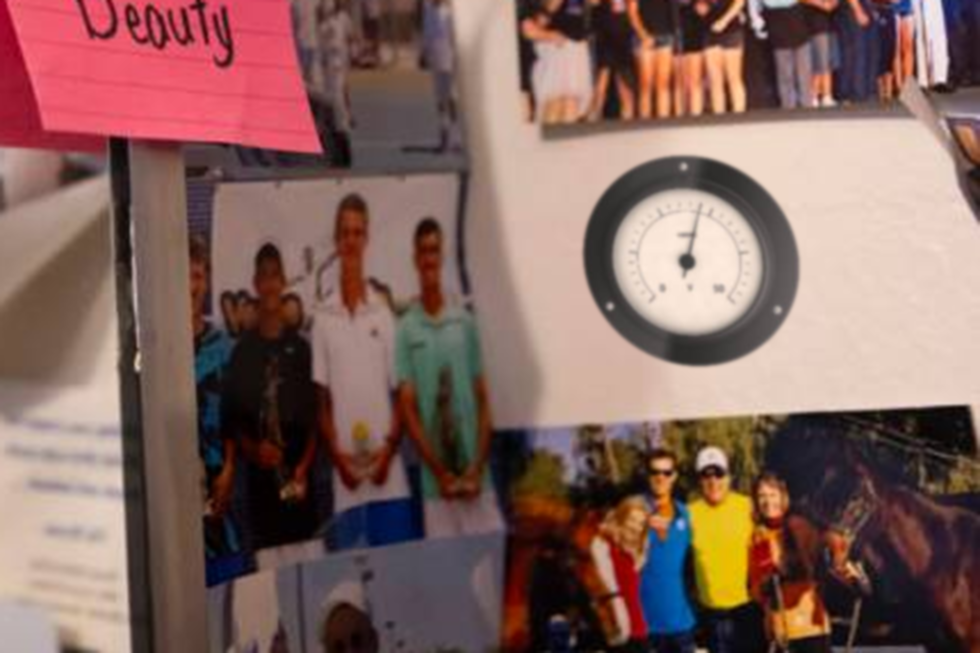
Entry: 28; V
